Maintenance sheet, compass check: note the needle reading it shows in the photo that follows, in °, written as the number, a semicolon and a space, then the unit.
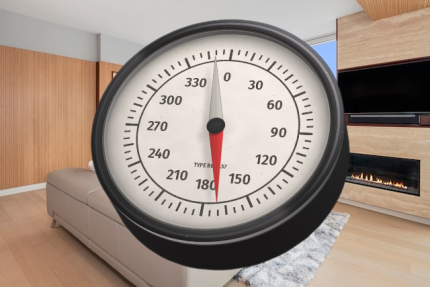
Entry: 170; °
